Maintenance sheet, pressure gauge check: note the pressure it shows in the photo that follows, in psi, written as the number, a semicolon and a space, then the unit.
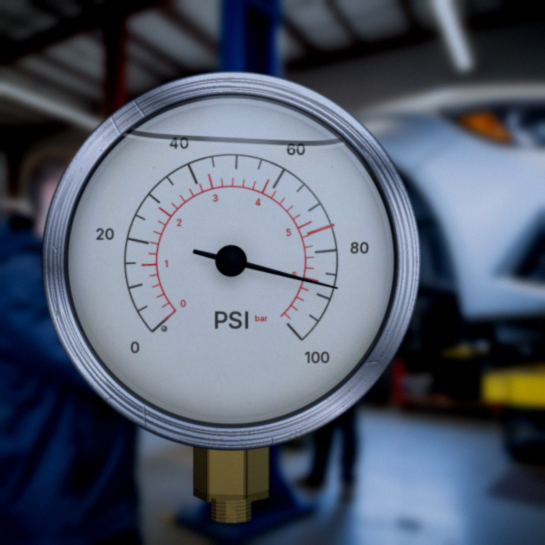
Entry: 87.5; psi
